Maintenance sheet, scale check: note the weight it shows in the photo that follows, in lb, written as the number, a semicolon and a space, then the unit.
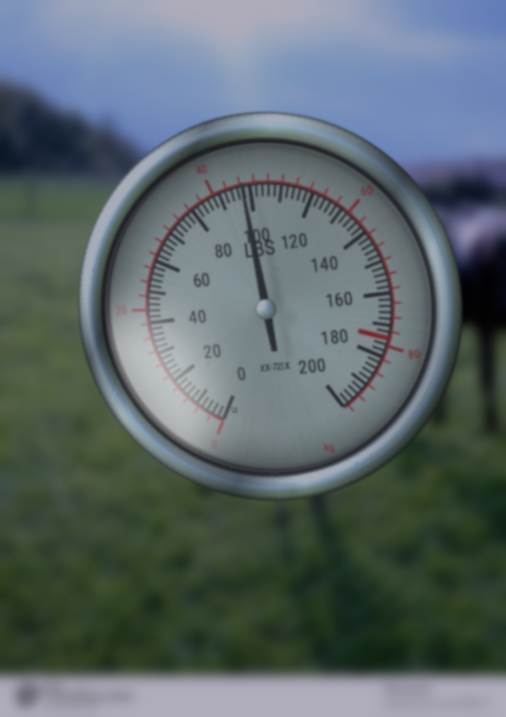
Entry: 98; lb
